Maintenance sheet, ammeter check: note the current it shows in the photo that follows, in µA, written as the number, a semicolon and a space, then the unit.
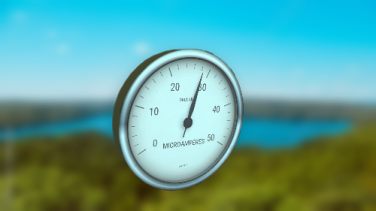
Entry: 28; µA
